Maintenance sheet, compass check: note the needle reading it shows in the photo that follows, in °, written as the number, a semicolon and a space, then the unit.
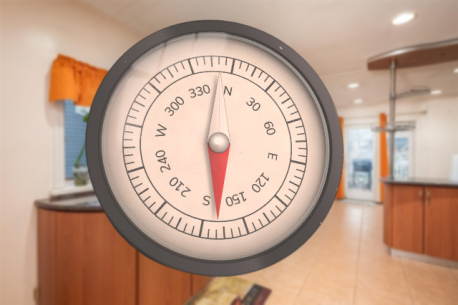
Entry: 170; °
